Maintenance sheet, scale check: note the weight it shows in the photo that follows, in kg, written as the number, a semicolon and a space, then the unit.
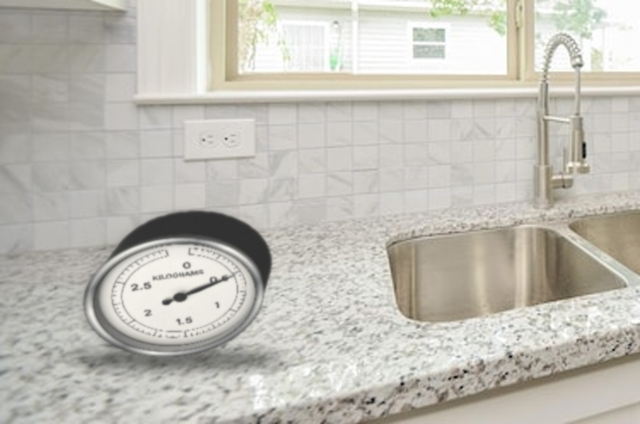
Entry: 0.5; kg
